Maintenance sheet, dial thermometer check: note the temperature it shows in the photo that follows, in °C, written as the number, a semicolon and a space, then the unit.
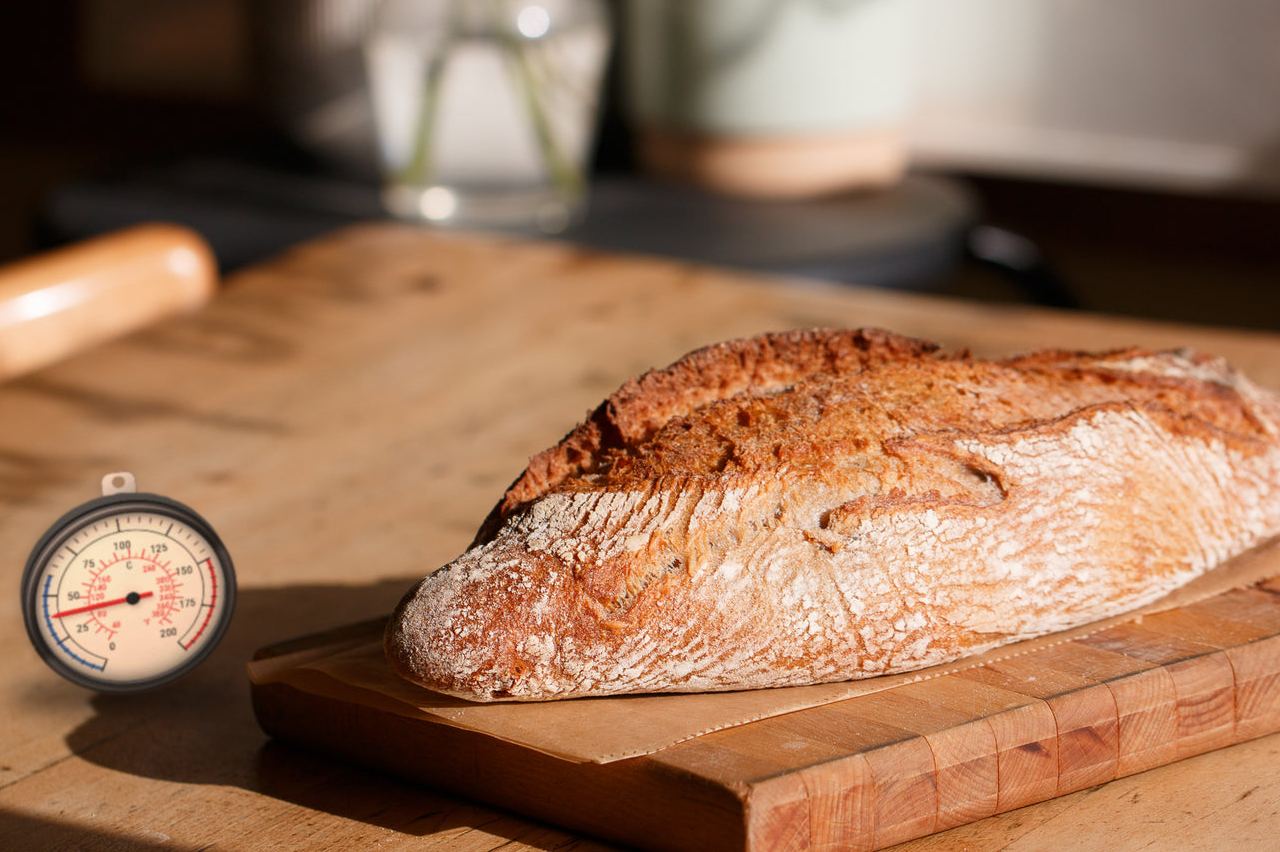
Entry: 40; °C
